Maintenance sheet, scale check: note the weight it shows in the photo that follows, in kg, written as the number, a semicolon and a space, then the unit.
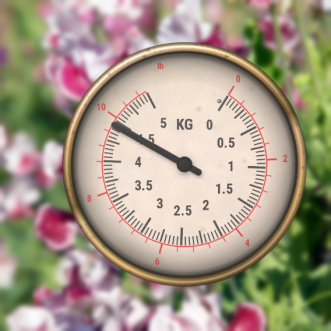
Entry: 4.45; kg
